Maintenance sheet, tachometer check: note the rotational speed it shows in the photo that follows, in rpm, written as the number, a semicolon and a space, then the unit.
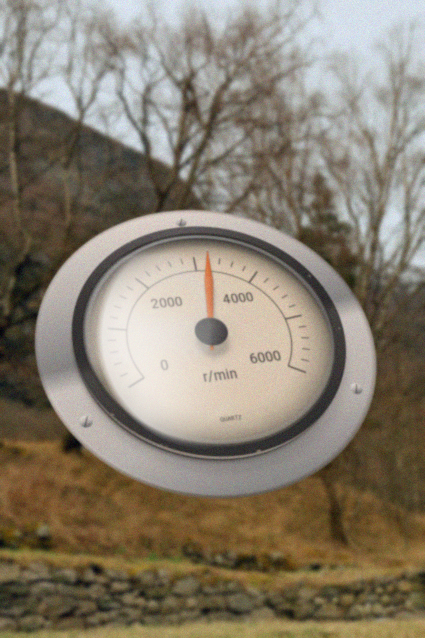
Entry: 3200; rpm
